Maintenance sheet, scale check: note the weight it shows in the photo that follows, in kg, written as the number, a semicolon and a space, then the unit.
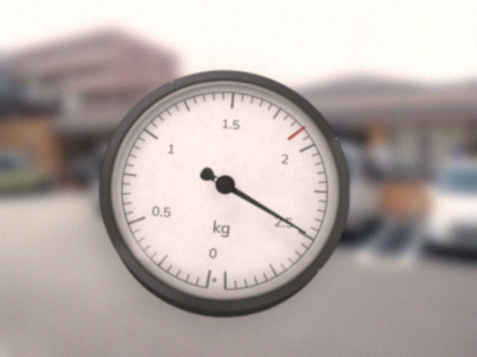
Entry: 2.5; kg
